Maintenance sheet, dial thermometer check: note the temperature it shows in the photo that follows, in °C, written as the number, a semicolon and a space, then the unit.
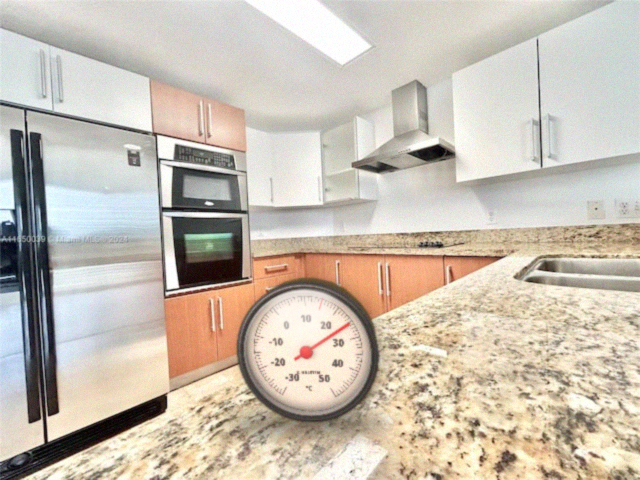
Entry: 25; °C
